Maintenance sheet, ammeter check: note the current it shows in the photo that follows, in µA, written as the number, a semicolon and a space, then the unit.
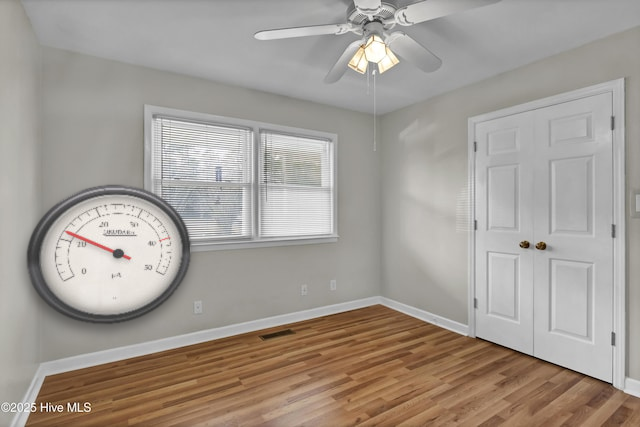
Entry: 12; µA
